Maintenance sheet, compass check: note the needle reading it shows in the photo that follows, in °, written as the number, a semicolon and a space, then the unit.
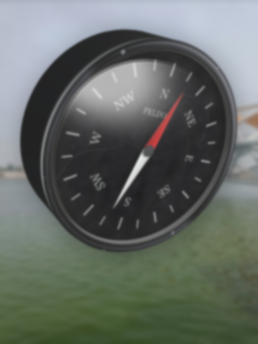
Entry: 15; °
